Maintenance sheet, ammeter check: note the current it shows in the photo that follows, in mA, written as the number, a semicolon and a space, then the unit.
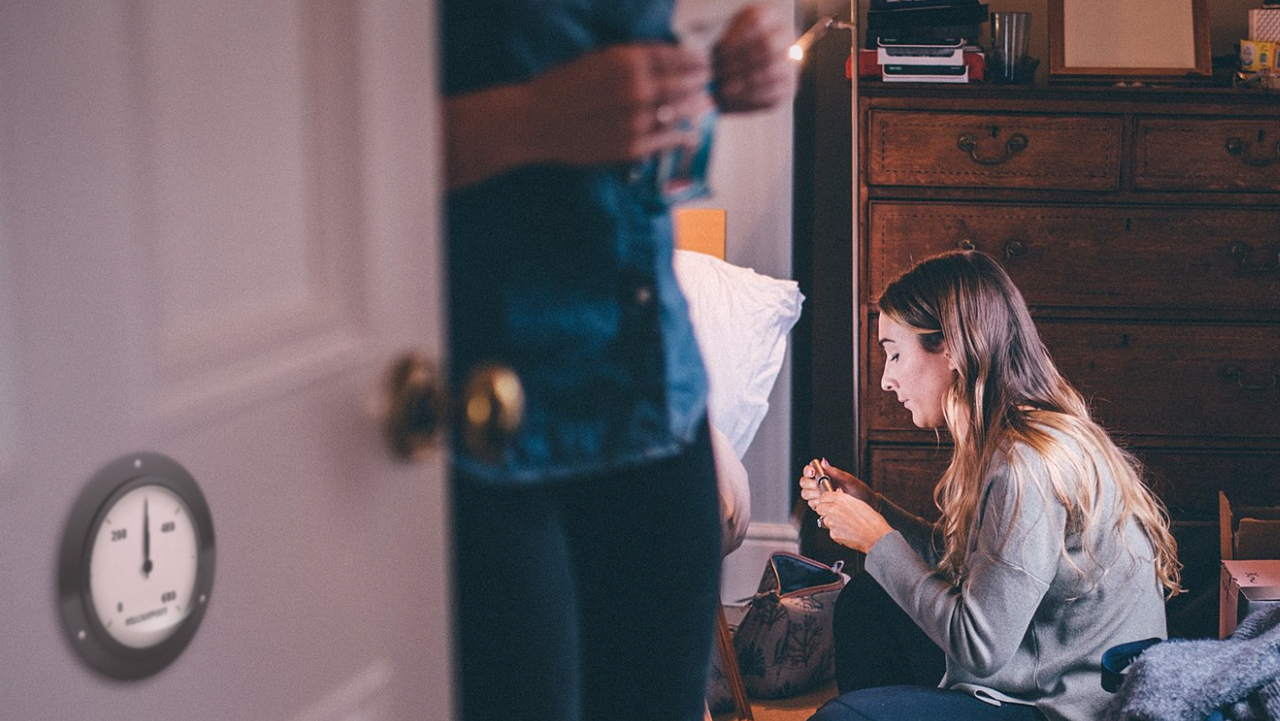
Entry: 300; mA
